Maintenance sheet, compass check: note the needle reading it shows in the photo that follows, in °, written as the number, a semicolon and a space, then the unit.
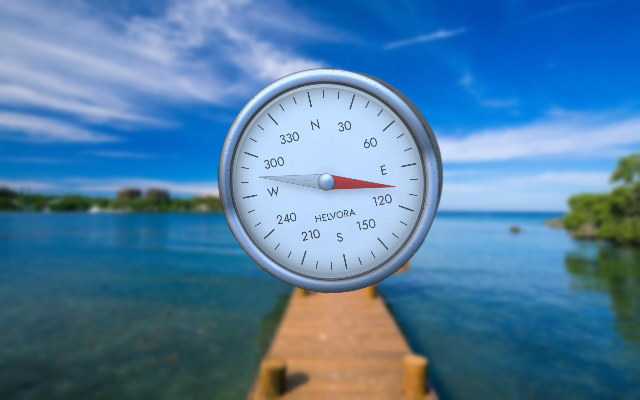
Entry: 105; °
